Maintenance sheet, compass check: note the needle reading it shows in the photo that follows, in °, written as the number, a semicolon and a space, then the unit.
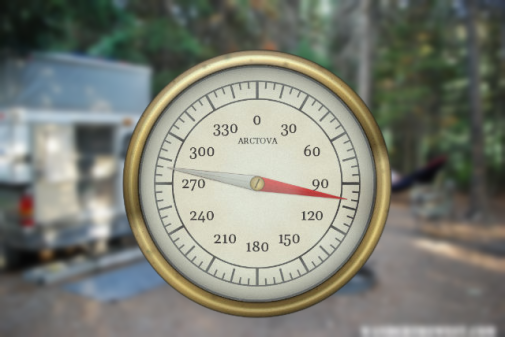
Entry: 100; °
